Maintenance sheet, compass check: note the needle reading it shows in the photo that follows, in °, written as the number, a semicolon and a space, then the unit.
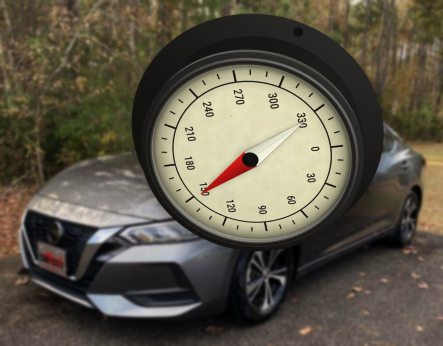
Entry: 150; °
